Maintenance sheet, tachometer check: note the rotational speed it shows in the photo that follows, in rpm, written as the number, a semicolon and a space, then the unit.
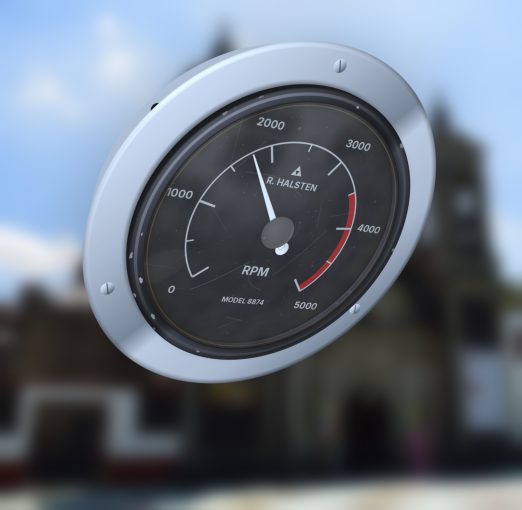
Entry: 1750; rpm
